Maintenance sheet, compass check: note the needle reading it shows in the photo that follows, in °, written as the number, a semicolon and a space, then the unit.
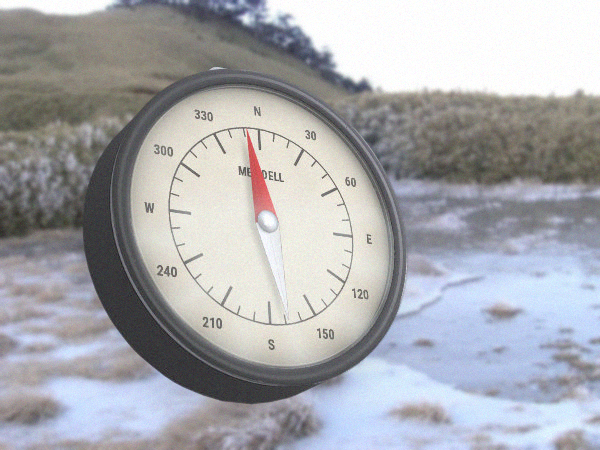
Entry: 350; °
